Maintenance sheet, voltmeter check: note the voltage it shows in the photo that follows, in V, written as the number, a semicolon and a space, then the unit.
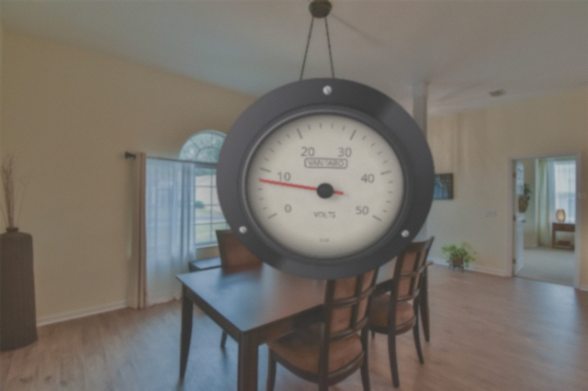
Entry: 8; V
